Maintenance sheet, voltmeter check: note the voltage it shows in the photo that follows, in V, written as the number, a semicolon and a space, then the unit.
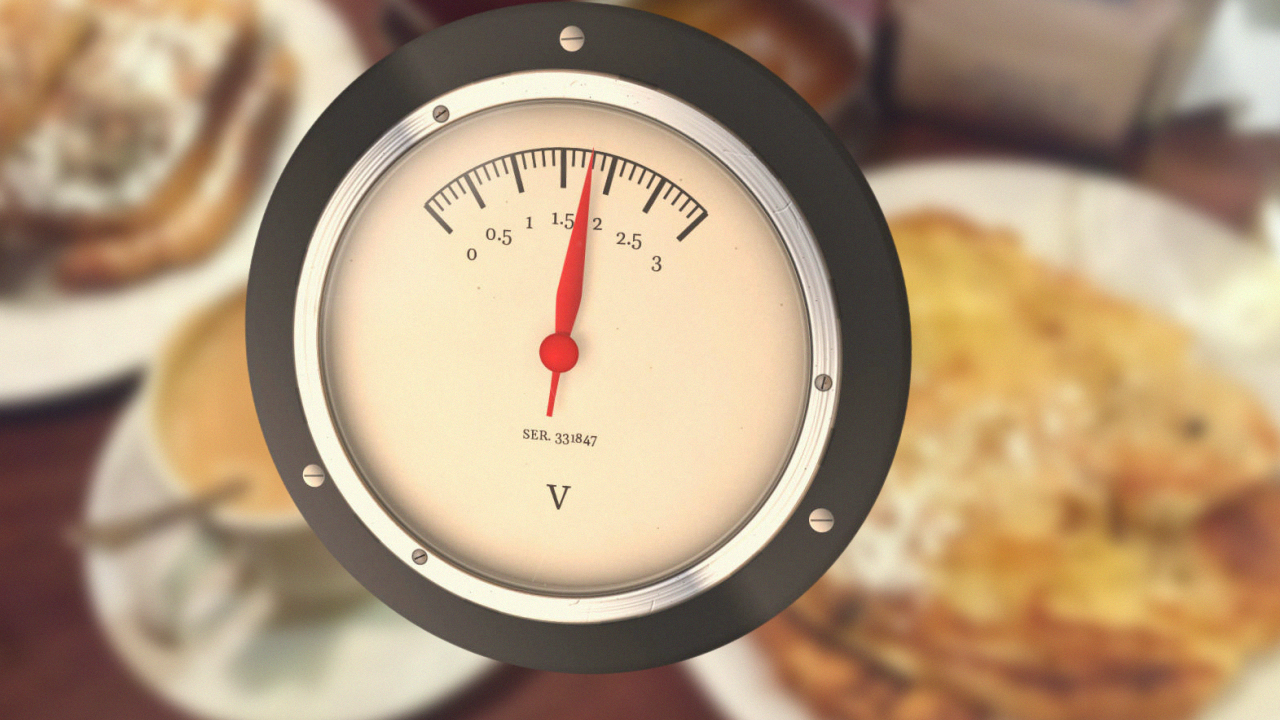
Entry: 1.8; V
